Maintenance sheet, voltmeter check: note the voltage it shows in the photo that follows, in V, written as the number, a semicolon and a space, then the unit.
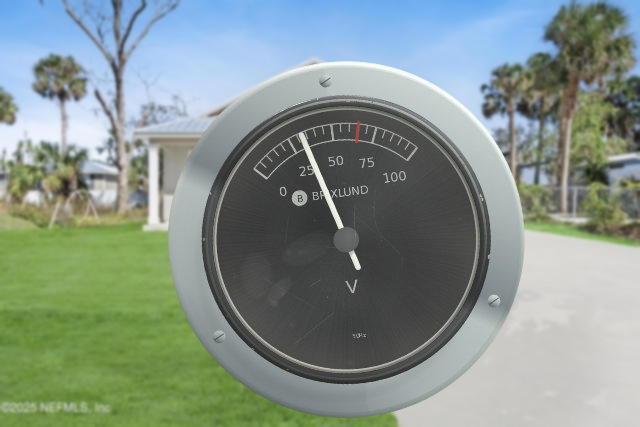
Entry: 32.5; V
